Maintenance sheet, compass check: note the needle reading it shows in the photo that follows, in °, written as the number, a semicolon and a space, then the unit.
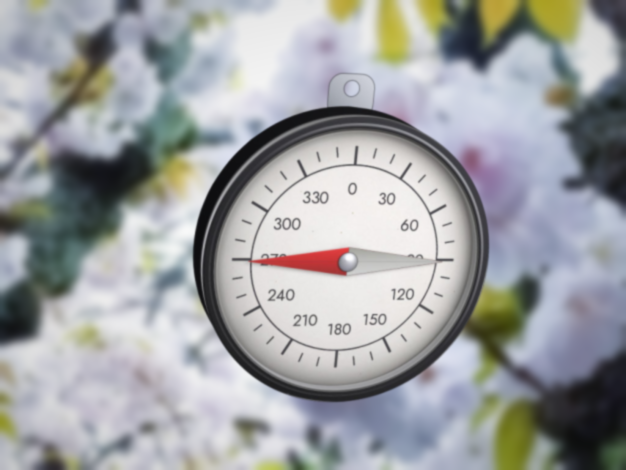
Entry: 270; °
